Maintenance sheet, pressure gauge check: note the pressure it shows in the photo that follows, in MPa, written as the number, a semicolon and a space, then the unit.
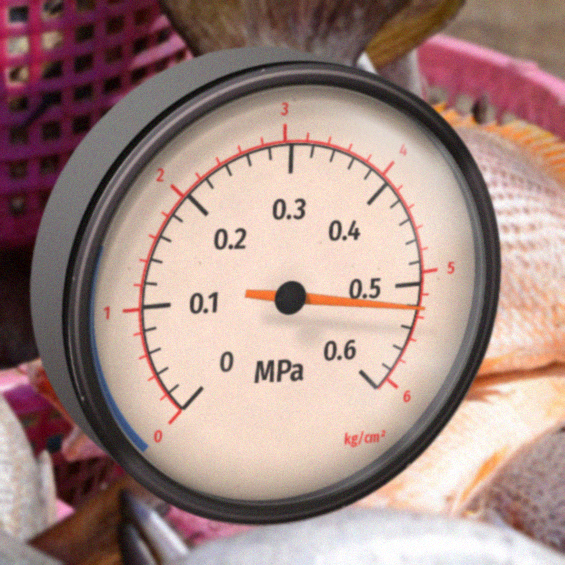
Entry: 0.52; MPa
